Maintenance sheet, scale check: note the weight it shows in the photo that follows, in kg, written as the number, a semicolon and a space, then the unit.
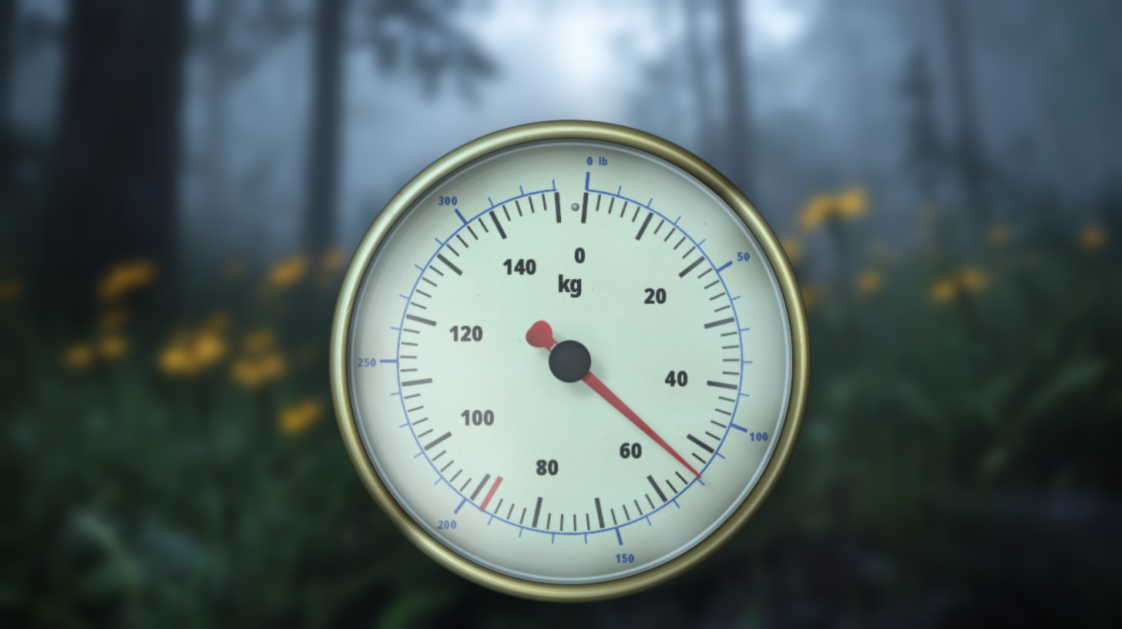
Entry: 54; kg
